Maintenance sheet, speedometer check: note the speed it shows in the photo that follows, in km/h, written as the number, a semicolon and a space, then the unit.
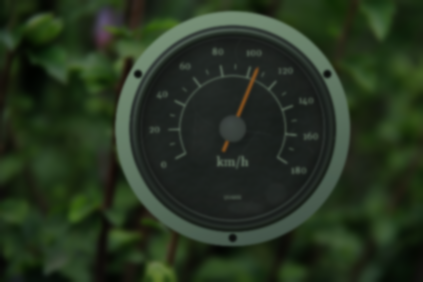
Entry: 105; km/h
